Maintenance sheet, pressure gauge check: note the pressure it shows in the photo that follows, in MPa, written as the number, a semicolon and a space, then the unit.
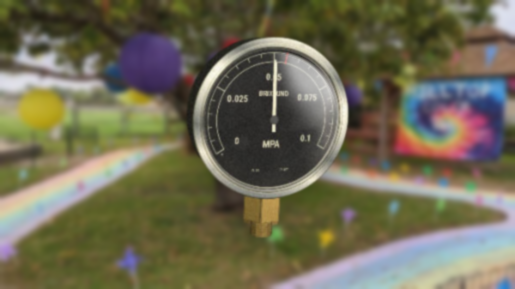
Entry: 0.05; MPa
